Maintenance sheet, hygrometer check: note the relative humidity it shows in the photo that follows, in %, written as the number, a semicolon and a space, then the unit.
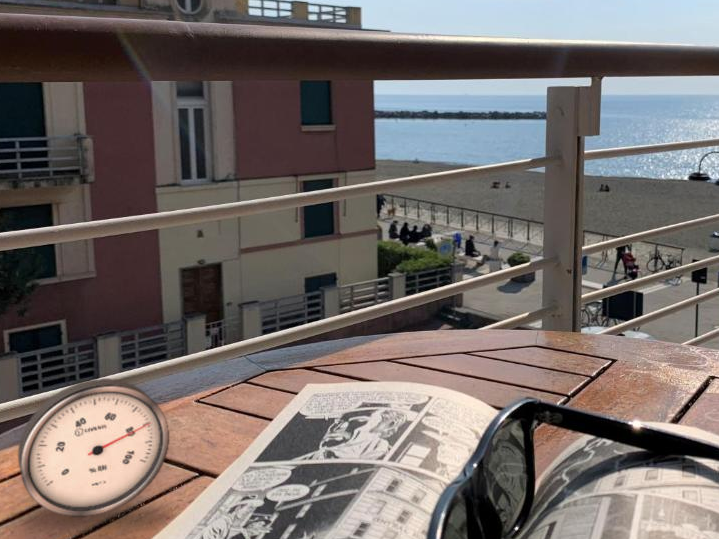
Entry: 80; %
